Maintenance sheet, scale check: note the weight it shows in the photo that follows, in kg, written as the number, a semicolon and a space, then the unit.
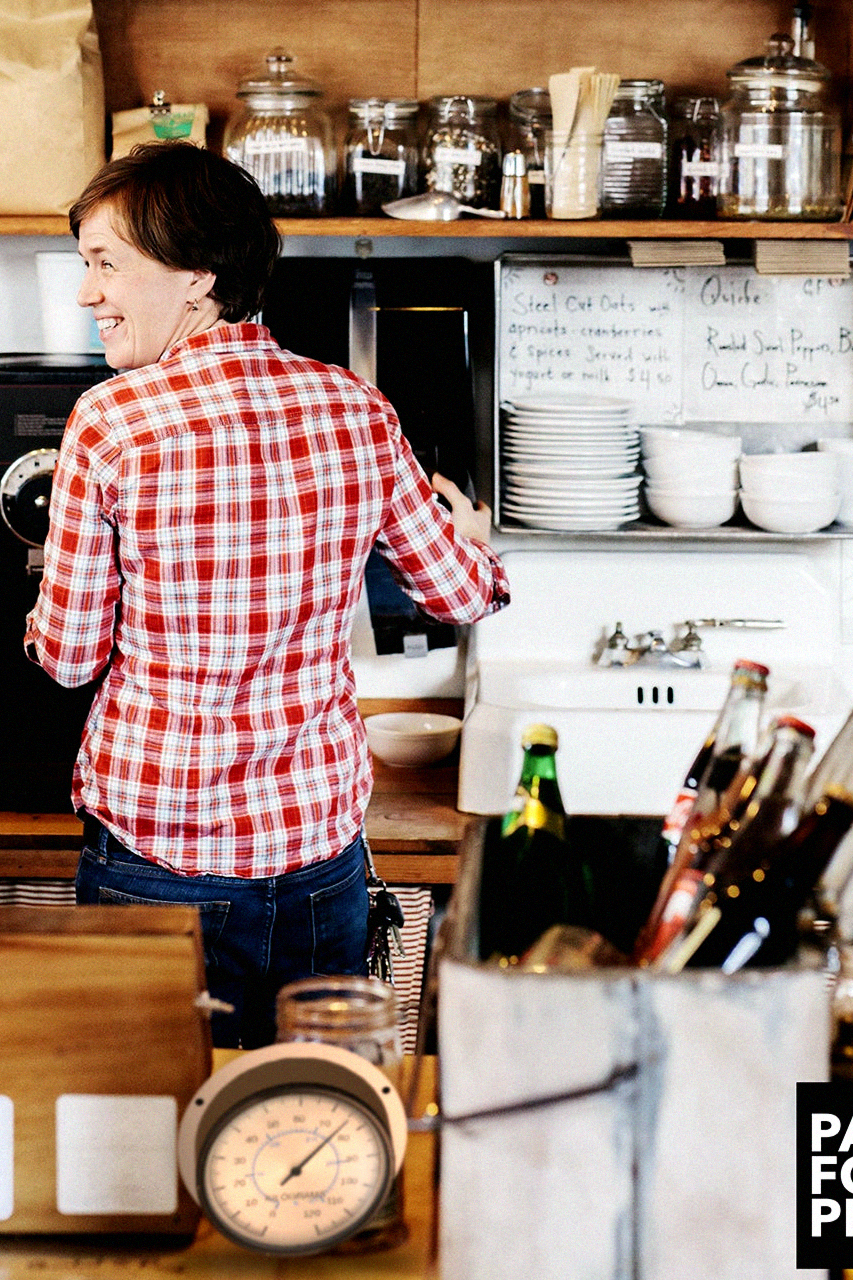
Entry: 75; kg
